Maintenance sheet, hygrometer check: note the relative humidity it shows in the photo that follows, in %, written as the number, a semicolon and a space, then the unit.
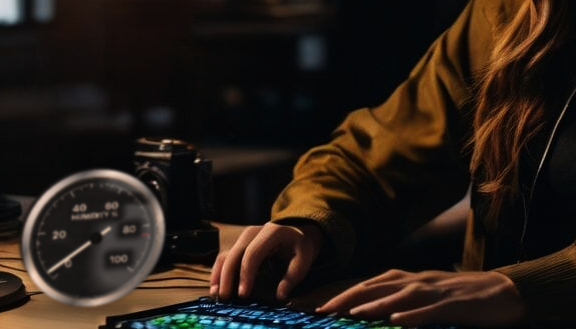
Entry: 4; %
